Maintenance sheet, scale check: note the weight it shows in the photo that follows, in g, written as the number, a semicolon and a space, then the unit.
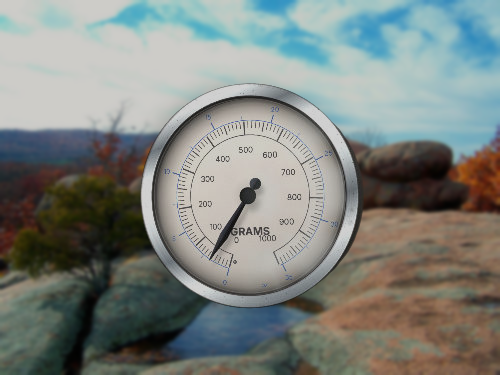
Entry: 50; g
